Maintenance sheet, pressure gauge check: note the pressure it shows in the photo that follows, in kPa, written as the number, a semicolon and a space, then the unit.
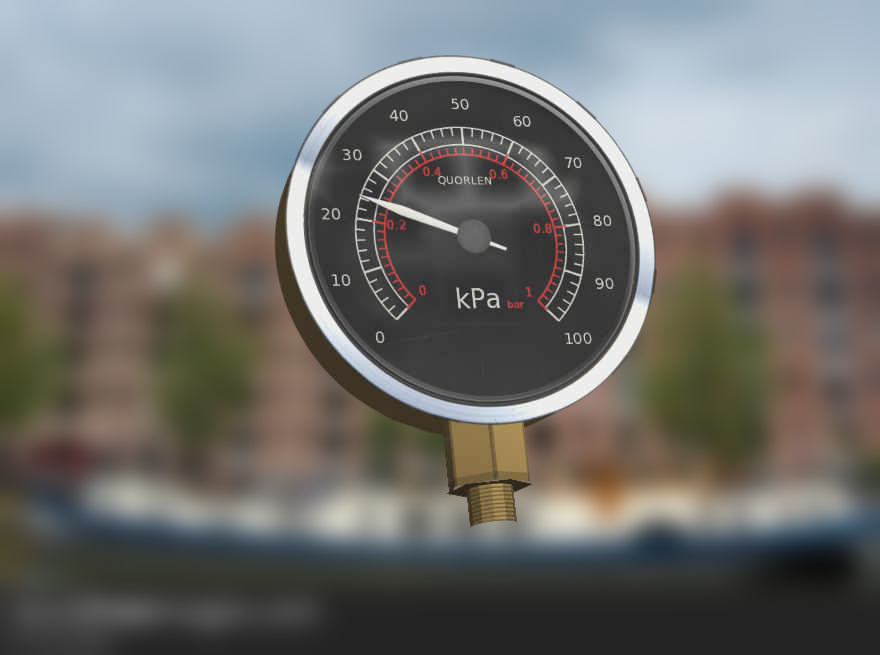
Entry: 24; kPa
